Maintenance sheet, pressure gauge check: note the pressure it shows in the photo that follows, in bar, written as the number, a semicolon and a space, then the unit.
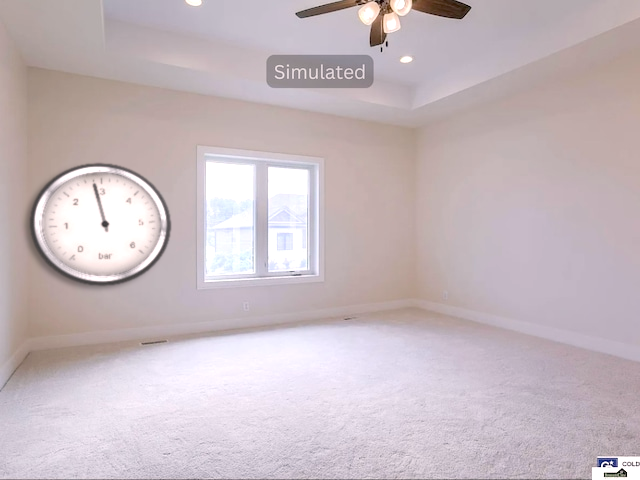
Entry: 2.8; bar
